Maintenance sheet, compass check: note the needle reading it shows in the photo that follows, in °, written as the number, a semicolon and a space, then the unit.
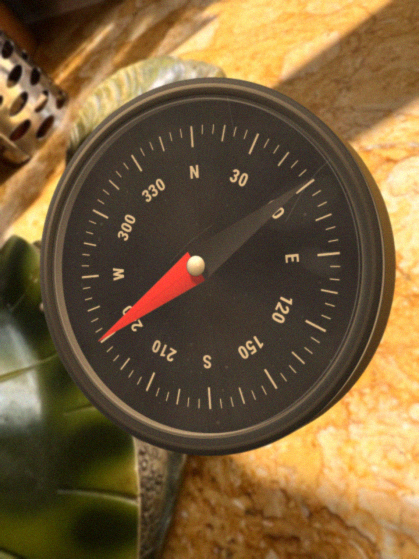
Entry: 240; °
